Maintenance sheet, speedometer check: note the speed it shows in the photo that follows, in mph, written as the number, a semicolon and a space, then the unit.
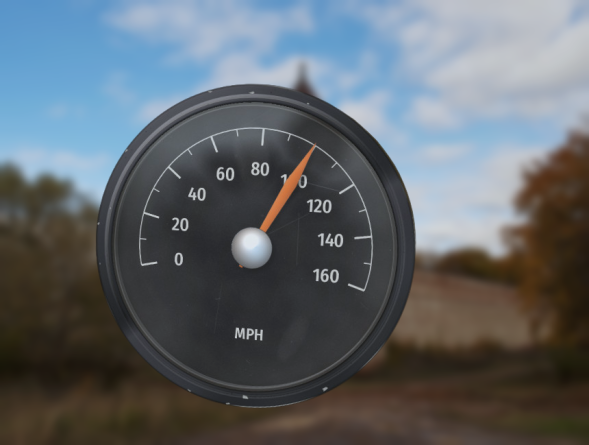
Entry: 100; mph
